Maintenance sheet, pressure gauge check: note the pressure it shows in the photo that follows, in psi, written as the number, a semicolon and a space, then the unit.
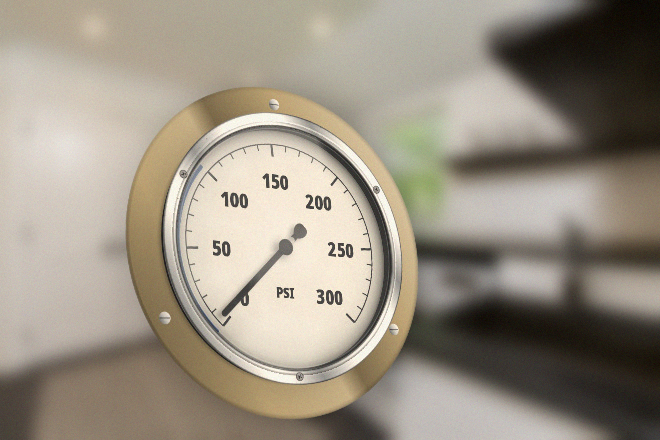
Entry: 5; psi
